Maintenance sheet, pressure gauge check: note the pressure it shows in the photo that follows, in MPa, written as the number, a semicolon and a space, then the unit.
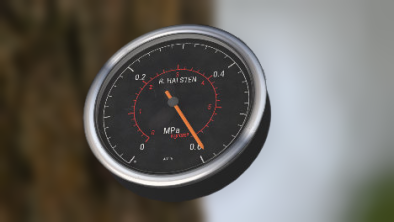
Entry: 0.59; MPa
